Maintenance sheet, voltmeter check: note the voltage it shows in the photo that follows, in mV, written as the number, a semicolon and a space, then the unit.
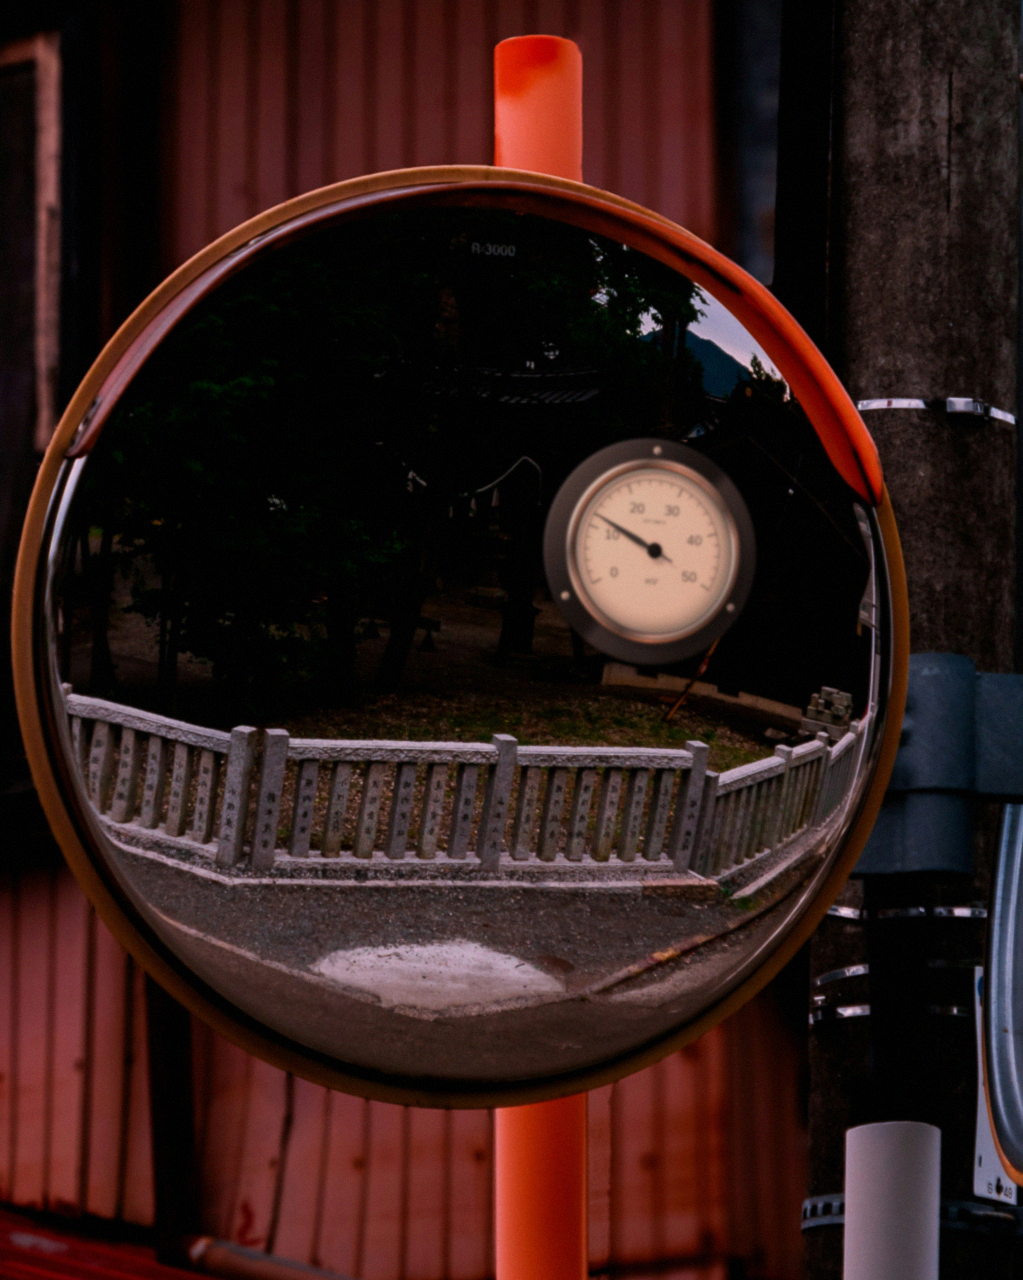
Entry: 12; mV
